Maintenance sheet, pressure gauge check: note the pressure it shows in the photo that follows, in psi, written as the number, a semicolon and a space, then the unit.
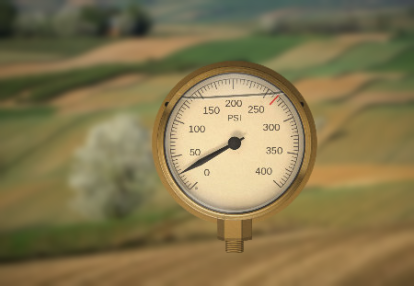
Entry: 25; psi
